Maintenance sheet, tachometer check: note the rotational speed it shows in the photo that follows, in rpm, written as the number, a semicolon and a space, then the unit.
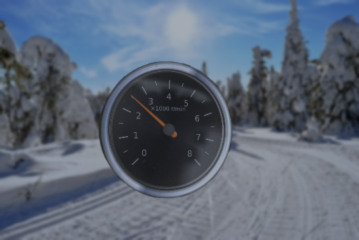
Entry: 2500; rpm
